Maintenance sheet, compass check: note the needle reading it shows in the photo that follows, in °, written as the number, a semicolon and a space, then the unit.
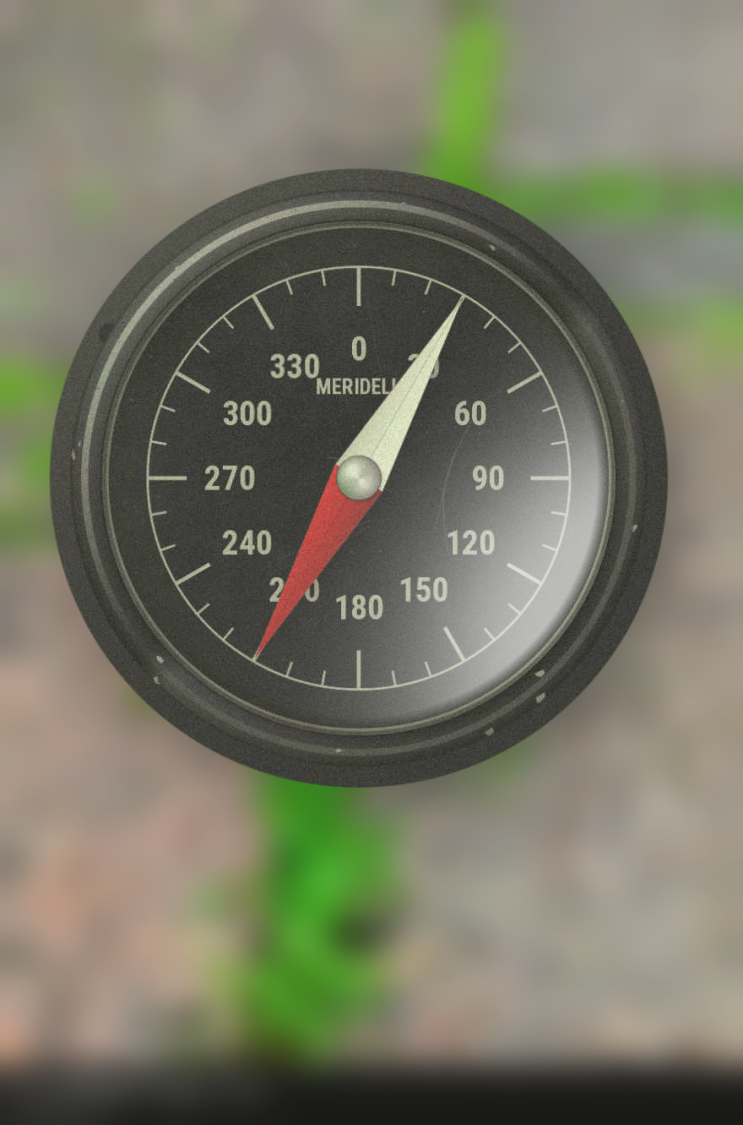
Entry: 210; °
